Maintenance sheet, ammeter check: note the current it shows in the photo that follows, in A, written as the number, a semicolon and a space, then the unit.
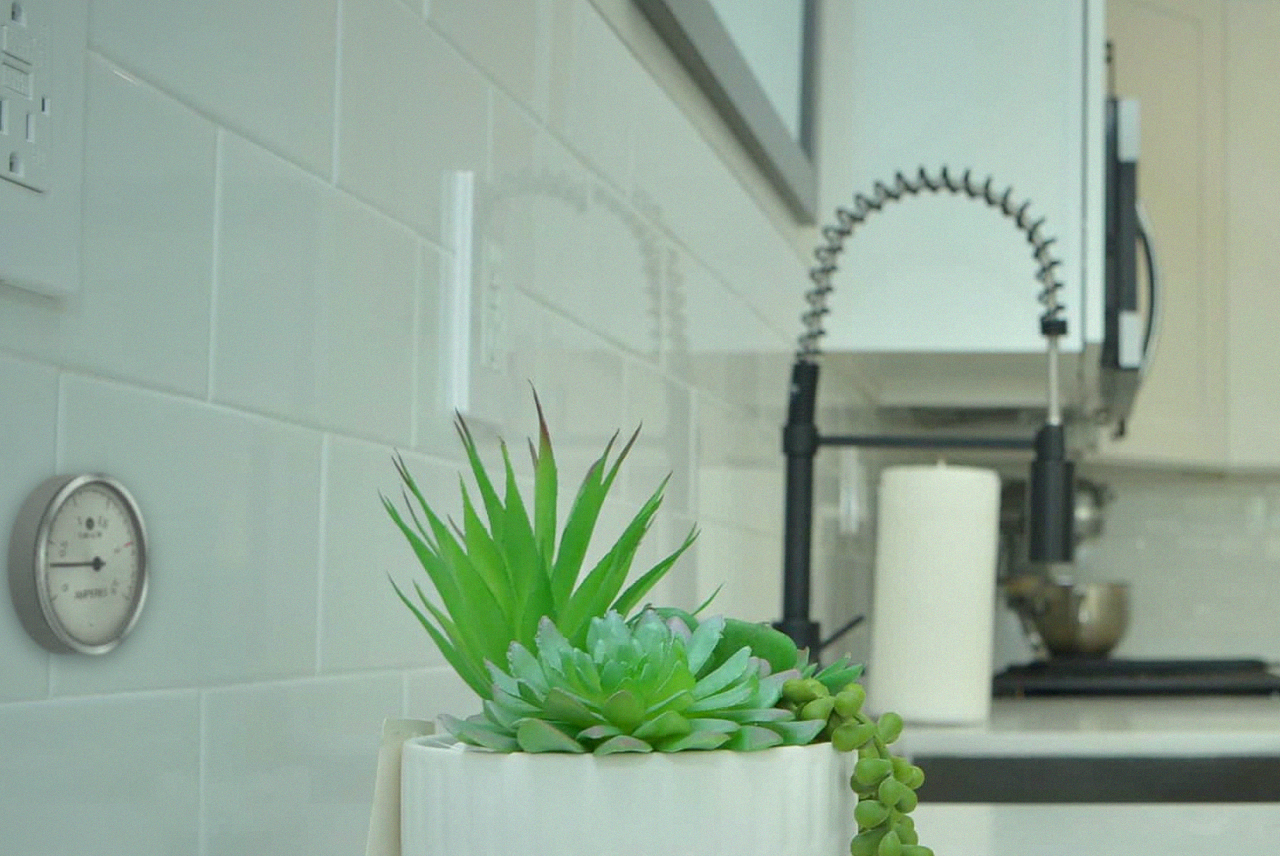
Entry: 0.3; A
